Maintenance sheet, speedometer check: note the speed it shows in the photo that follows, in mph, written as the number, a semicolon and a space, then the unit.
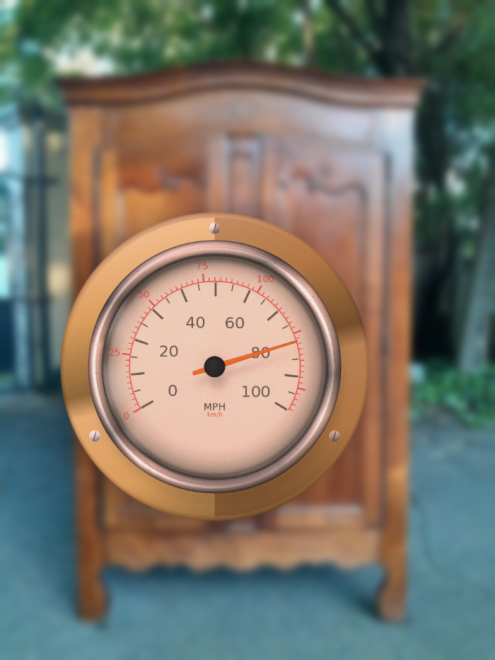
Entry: 80; mph
